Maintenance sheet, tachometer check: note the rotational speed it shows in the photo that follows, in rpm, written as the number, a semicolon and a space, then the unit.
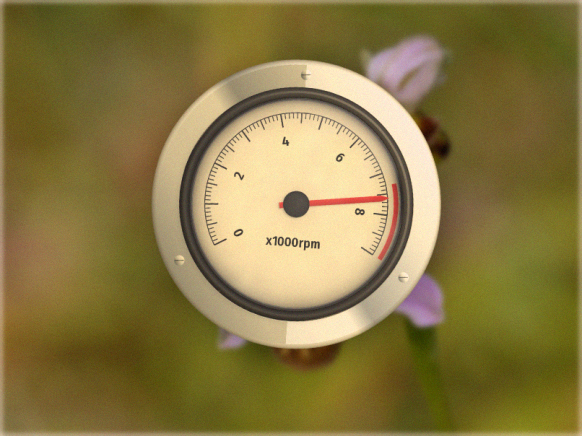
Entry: 7600; rpm
